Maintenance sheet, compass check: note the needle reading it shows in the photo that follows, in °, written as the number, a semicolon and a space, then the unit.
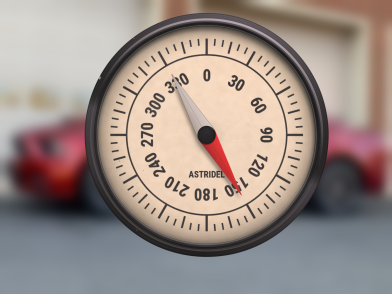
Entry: 150; °
